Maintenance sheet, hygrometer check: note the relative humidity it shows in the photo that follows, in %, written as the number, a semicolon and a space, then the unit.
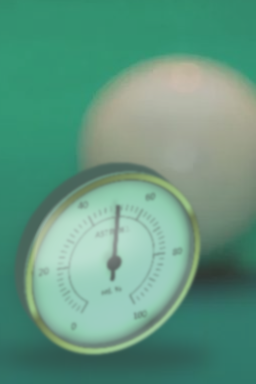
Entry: 50; %
